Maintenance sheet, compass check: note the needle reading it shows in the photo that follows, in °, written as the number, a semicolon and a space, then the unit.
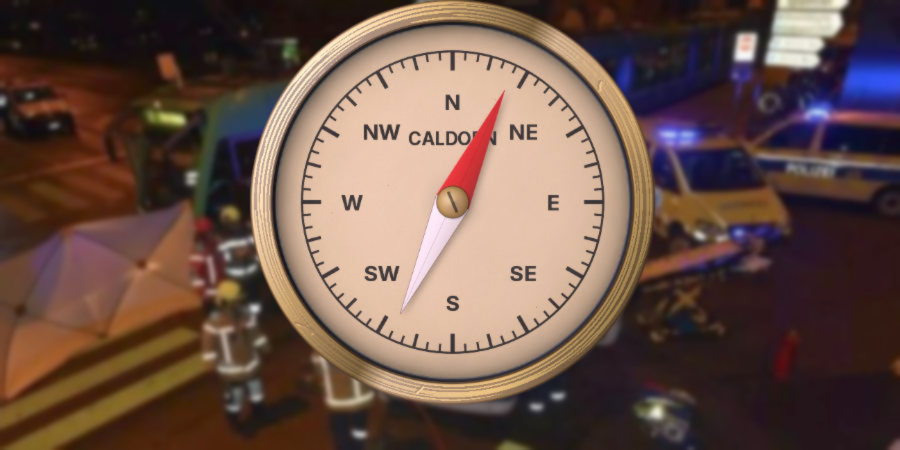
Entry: 25; °
